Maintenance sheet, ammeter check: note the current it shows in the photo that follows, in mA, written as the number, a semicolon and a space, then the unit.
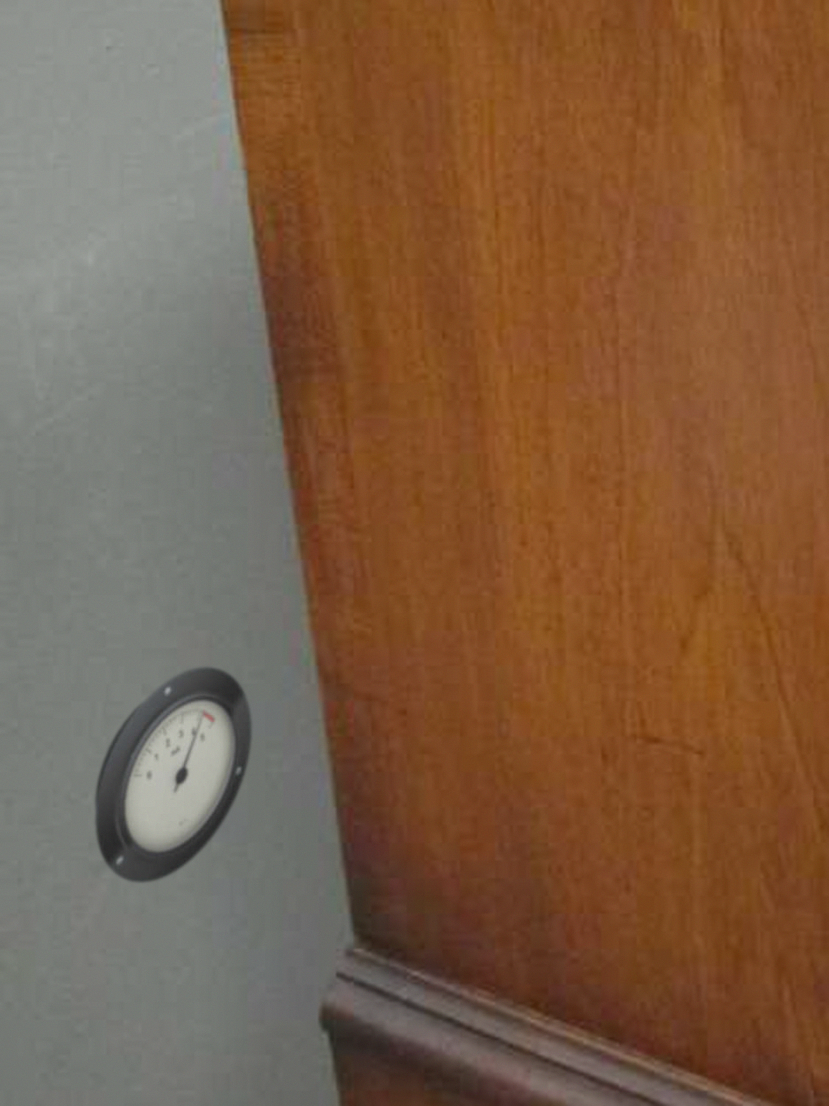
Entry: 4; mA
